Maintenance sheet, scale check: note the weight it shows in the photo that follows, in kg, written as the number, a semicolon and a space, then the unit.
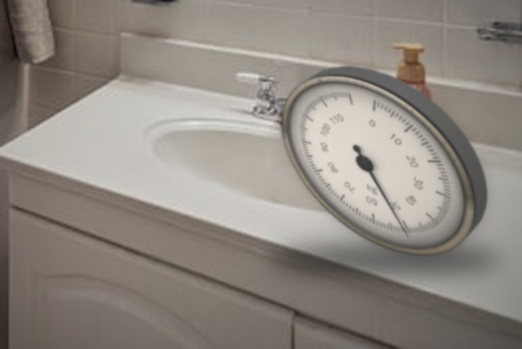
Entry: 50; kg
